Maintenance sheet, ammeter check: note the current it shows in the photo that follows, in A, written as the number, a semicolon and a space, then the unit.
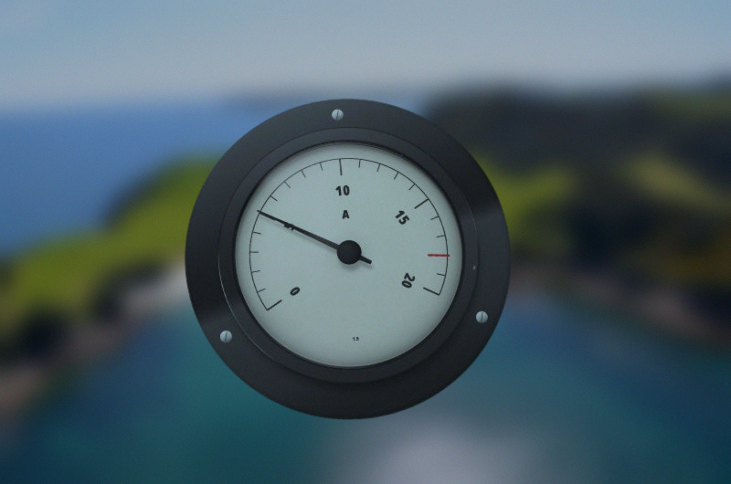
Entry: 5; A
